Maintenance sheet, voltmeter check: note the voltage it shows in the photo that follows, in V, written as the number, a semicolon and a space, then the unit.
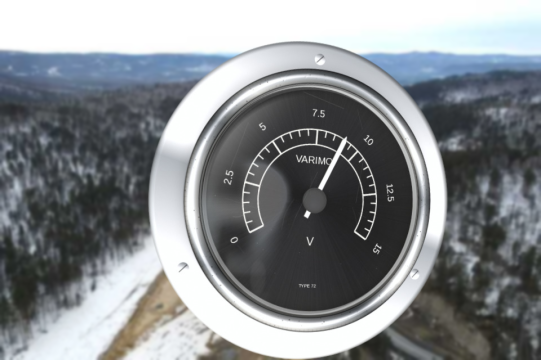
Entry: 9; V
